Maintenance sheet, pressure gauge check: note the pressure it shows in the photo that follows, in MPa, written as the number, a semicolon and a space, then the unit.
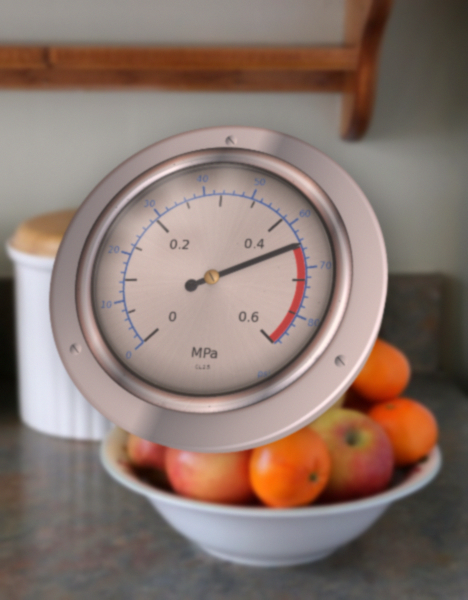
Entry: 0.45; MPa
